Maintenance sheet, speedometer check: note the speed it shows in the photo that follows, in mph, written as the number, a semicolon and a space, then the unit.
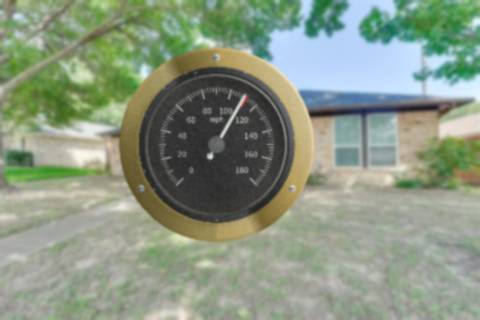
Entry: 110; mph
